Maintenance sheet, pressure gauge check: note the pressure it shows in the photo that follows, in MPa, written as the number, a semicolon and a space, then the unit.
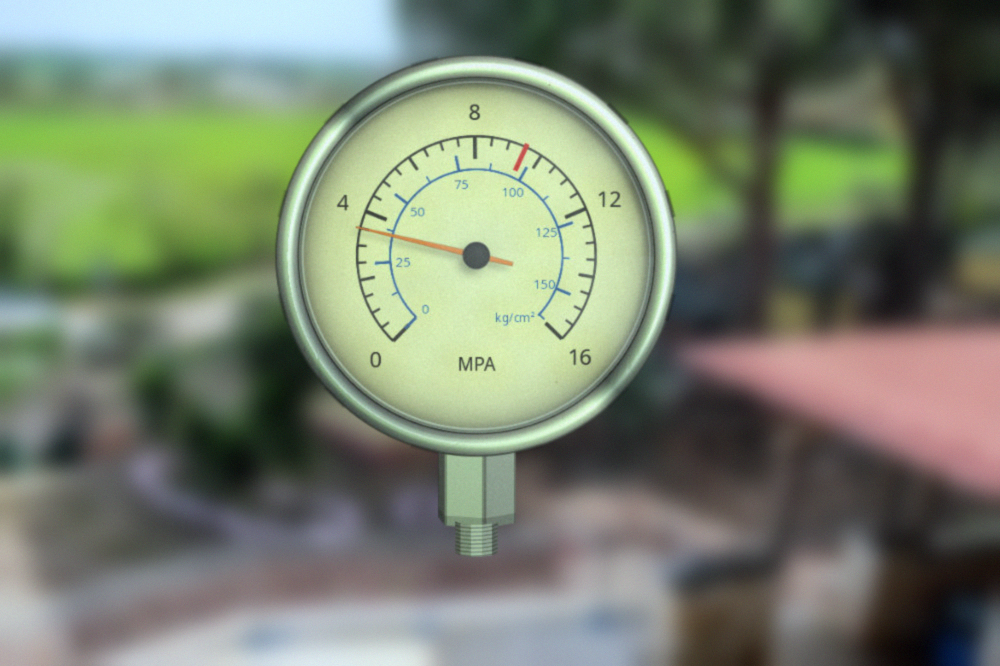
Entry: 3.5; MPa
